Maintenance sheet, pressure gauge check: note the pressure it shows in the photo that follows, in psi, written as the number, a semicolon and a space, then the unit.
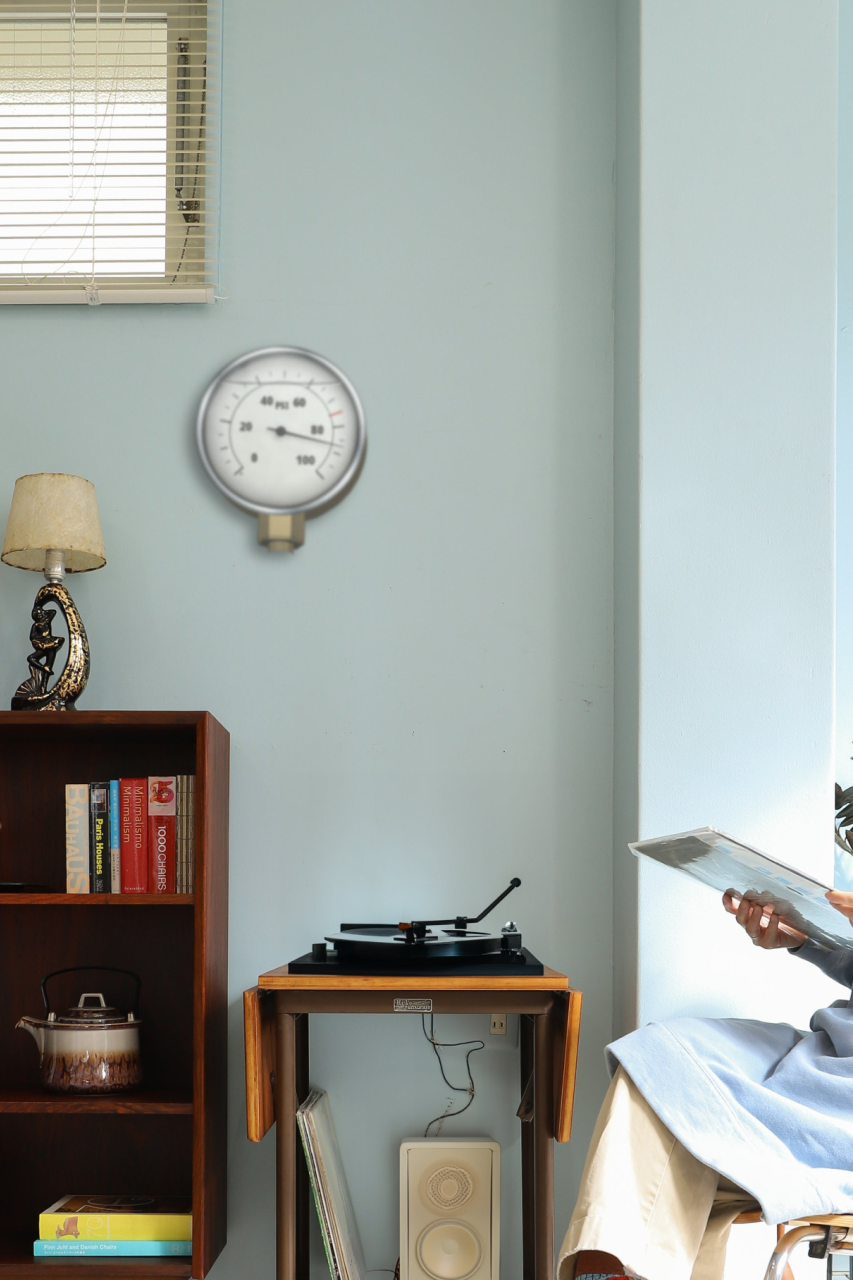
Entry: 87.5; psi
